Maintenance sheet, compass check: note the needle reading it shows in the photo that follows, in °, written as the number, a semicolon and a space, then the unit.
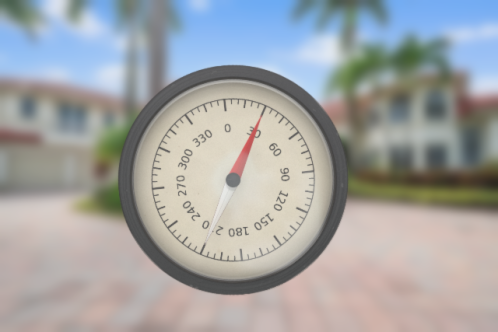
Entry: 30; °
